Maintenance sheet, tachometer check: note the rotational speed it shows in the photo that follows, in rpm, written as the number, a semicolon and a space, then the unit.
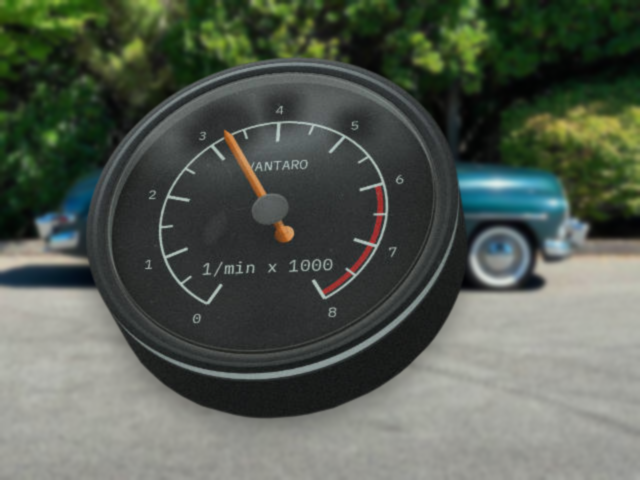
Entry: 3250; rpm
